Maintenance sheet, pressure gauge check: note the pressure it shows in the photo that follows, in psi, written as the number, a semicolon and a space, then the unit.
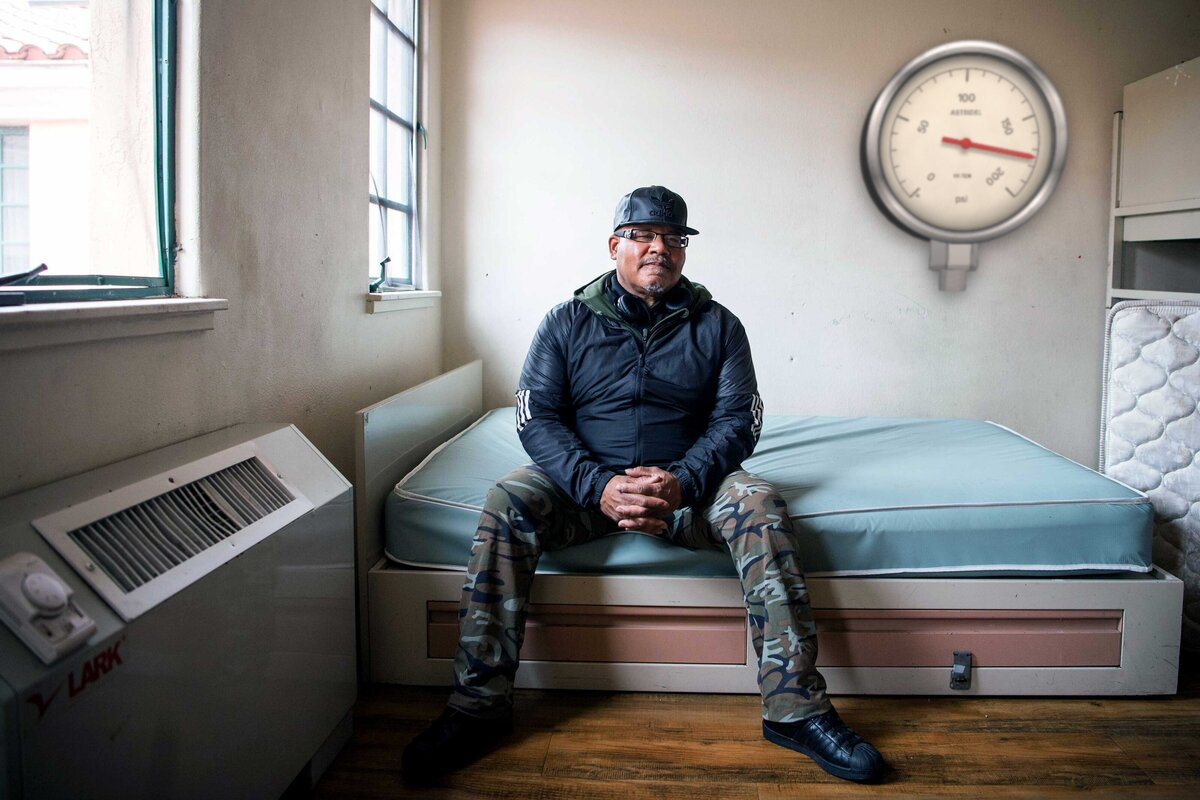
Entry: 175; psi
